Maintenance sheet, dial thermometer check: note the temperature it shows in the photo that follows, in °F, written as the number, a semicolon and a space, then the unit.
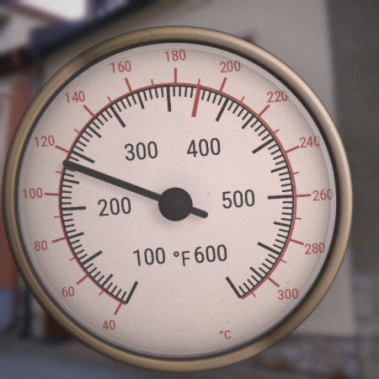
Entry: 240; °F
